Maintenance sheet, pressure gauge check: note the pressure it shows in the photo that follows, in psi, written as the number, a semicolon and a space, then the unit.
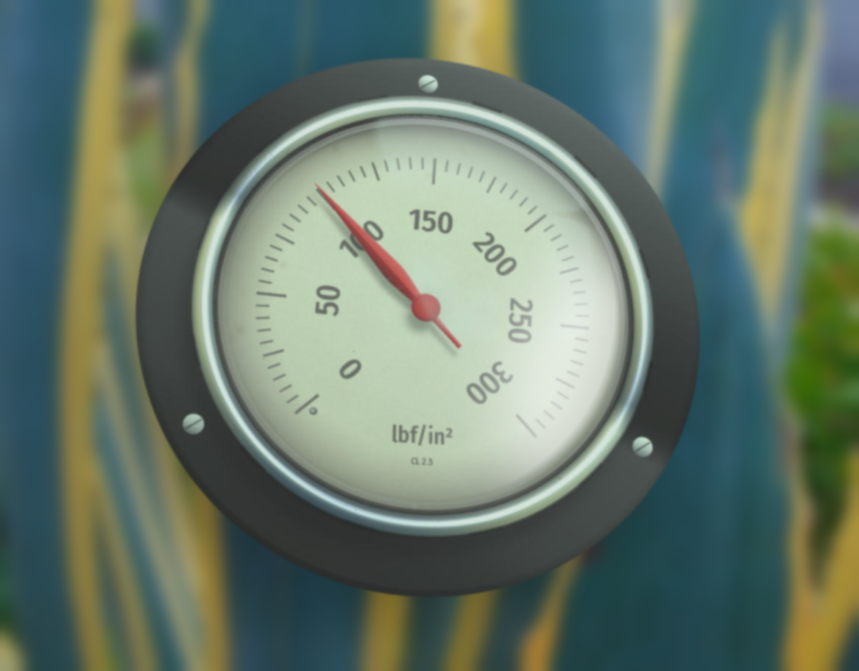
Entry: 100; psi
